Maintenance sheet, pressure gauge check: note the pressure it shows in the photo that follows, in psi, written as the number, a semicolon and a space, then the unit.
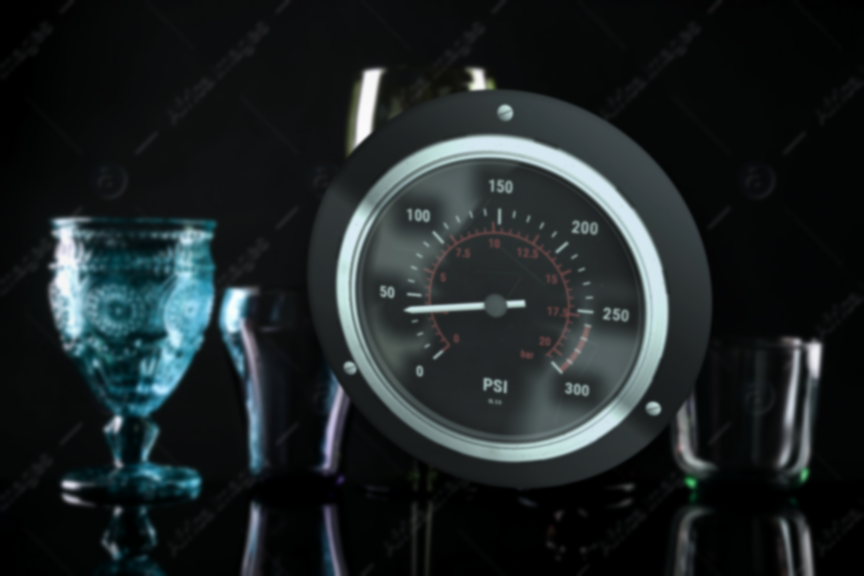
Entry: 40; psi
